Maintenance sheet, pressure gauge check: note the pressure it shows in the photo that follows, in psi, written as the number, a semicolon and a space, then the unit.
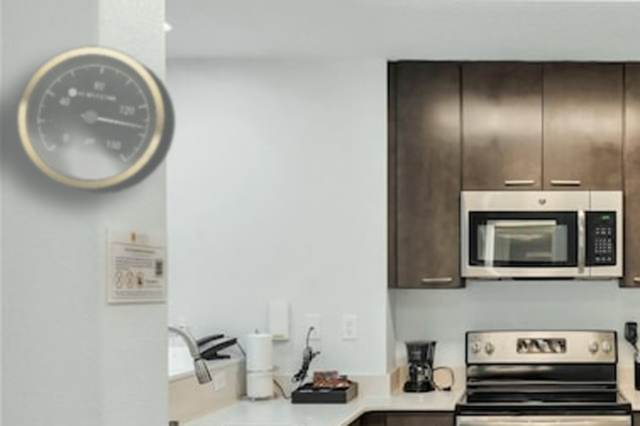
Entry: 135; psi
